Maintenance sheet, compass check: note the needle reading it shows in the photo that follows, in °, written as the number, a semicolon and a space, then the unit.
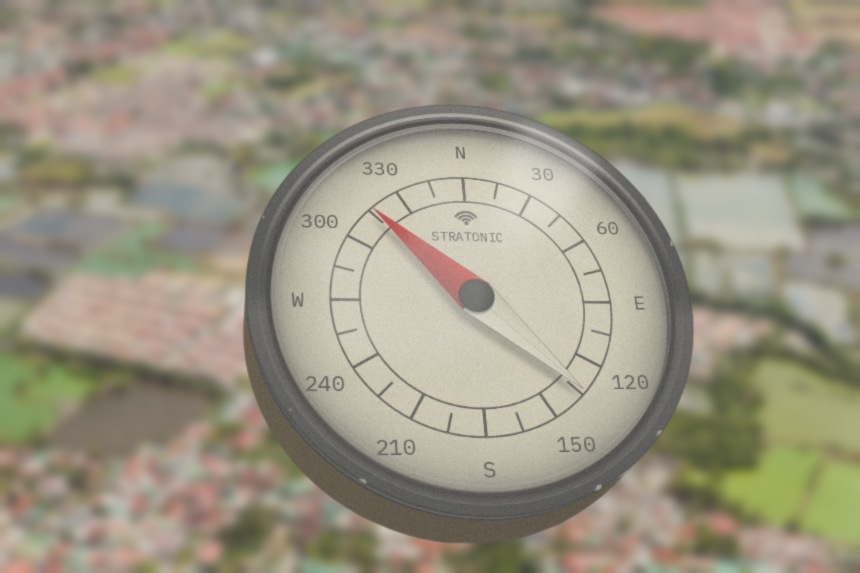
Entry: 315; °
